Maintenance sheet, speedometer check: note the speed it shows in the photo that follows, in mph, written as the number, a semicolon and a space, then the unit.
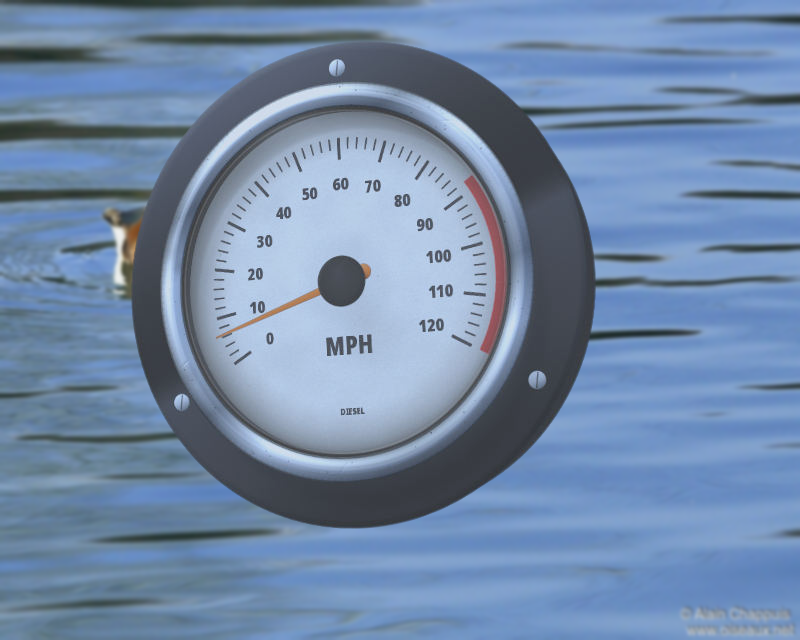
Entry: 6; mph
